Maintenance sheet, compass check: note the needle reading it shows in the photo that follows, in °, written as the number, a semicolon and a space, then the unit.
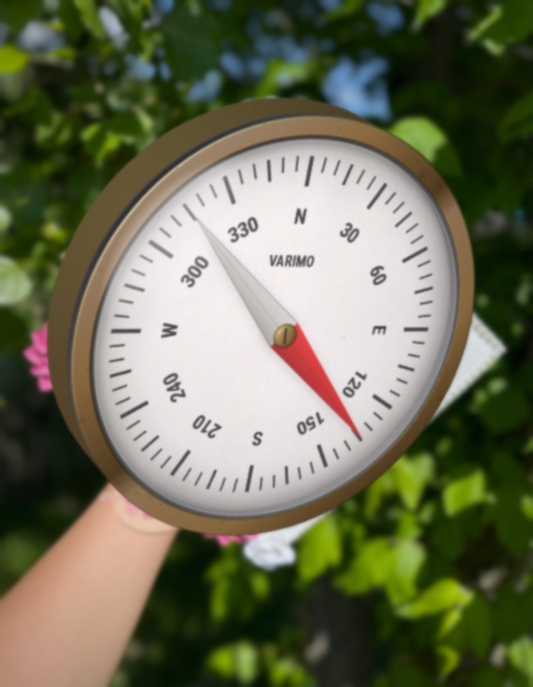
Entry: 135; °
